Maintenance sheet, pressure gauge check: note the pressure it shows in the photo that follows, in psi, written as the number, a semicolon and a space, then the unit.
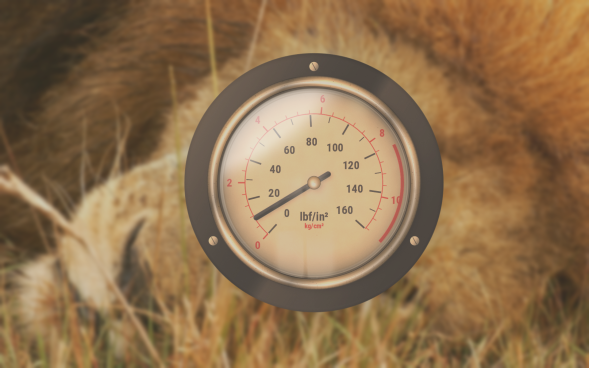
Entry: 10; psi
